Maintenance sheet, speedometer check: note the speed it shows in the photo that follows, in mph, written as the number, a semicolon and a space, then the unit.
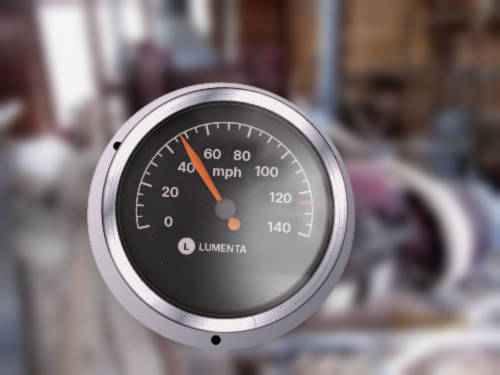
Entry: 47.5; mph
